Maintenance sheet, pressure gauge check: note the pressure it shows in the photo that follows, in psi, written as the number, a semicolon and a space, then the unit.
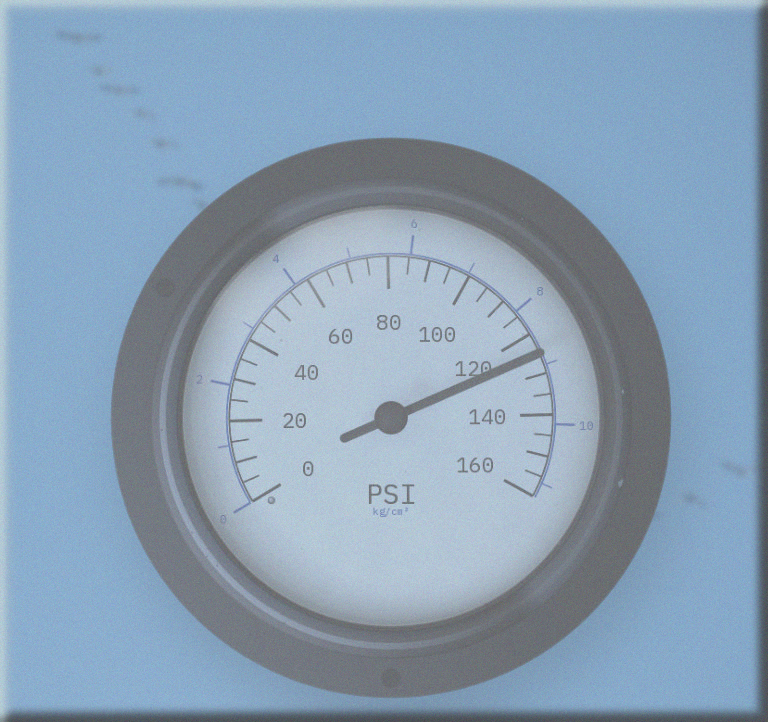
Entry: 125; psi
